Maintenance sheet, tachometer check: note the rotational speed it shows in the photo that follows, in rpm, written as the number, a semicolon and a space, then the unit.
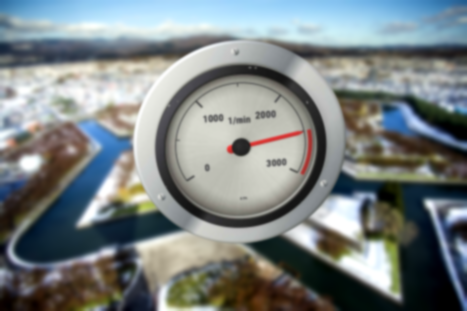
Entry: 2500; rpm
